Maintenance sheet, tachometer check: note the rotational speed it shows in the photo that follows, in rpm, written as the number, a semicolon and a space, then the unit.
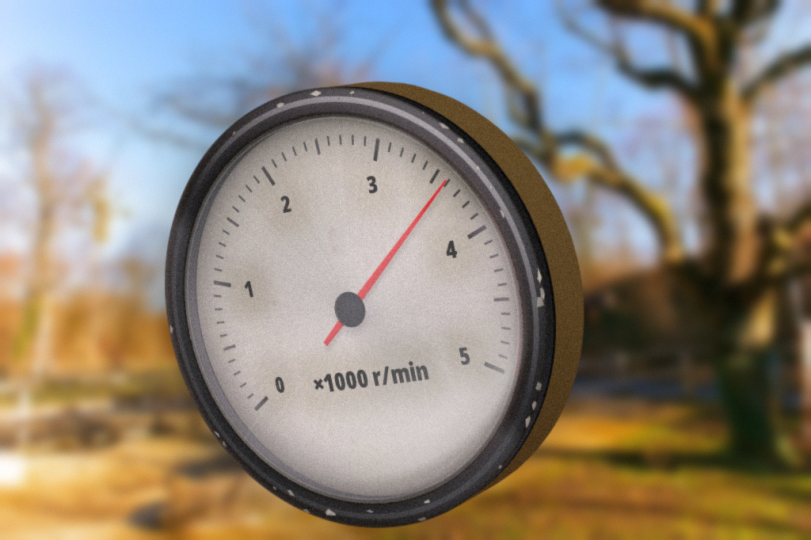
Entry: 3600; rpm
